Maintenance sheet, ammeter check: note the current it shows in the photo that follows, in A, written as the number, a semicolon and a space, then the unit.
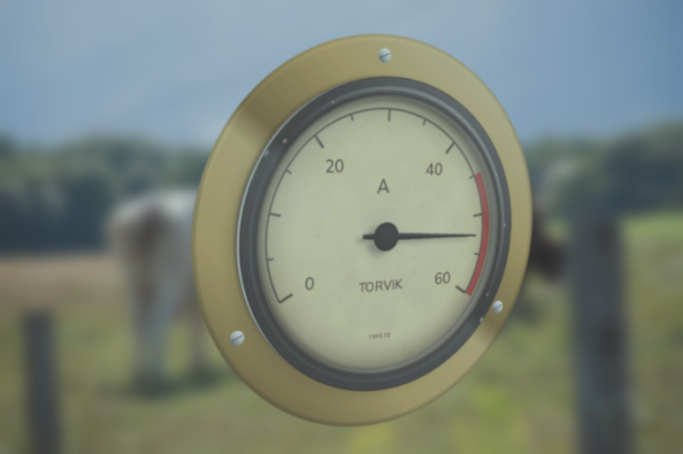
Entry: 52.5; A
